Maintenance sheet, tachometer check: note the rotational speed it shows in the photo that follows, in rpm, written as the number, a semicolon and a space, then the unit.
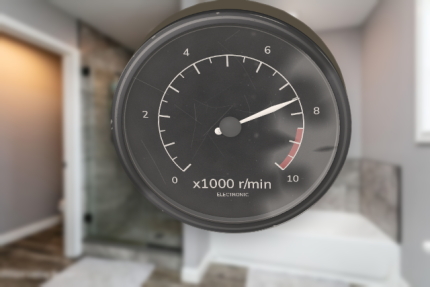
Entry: 7500; rpm
